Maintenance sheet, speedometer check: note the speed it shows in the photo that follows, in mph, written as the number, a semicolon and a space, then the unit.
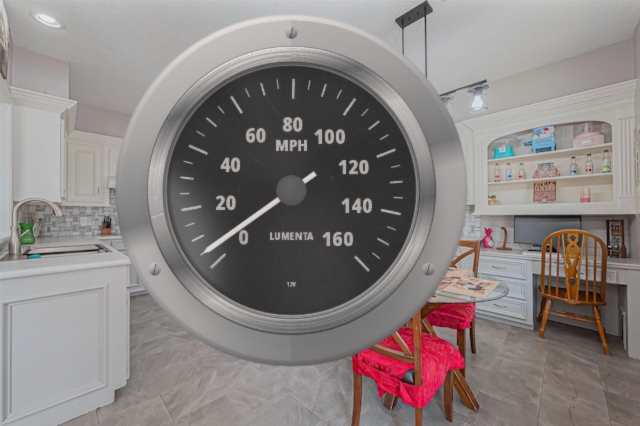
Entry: 5; mph
